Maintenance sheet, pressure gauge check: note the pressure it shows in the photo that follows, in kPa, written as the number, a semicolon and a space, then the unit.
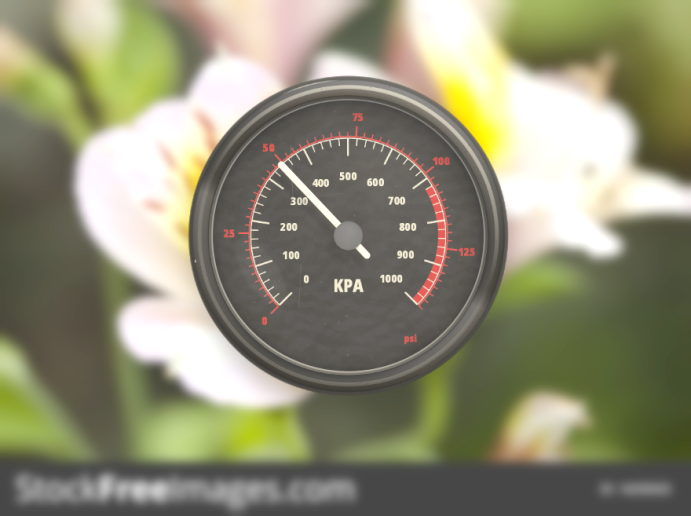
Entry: 340; kPa
